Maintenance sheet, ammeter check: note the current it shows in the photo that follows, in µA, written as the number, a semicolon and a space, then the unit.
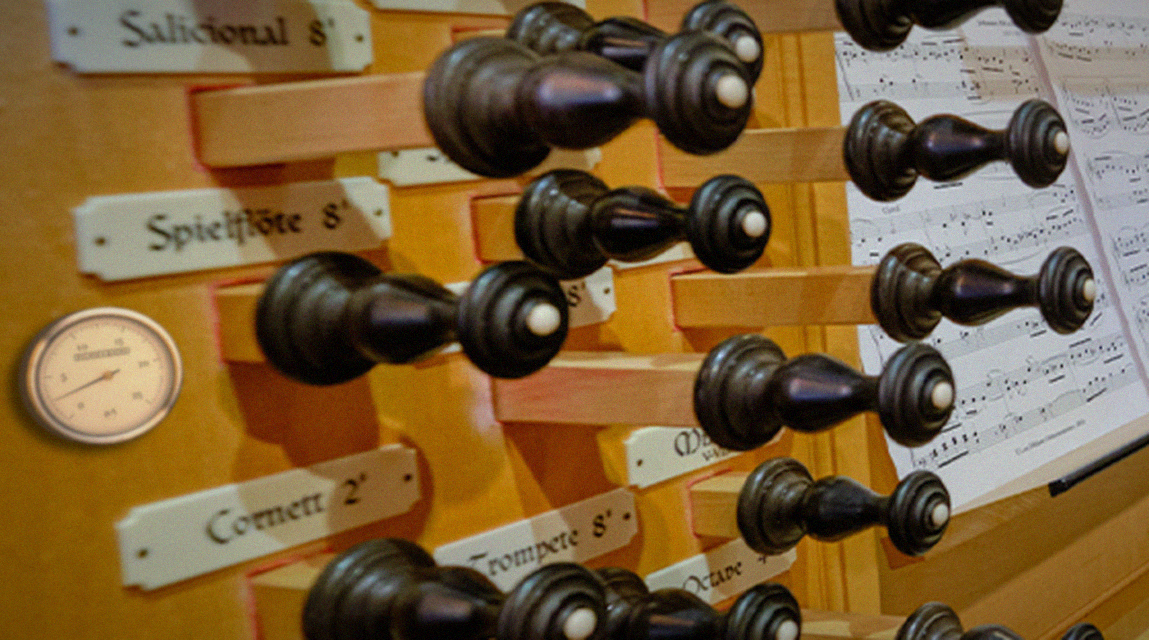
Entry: 2.5; µA
